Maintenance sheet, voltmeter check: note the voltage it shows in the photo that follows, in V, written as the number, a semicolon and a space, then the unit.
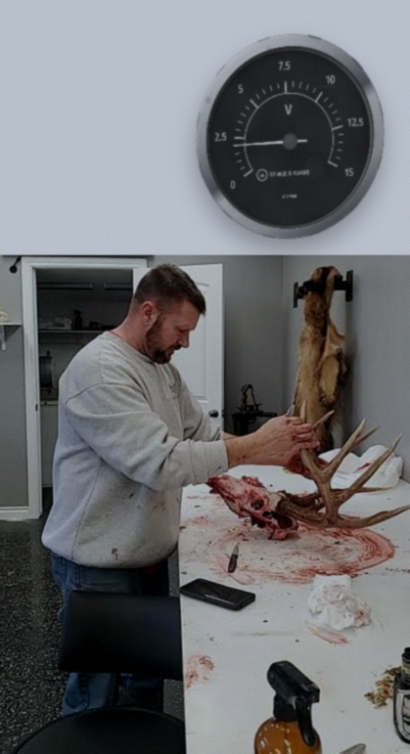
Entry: 2; V
